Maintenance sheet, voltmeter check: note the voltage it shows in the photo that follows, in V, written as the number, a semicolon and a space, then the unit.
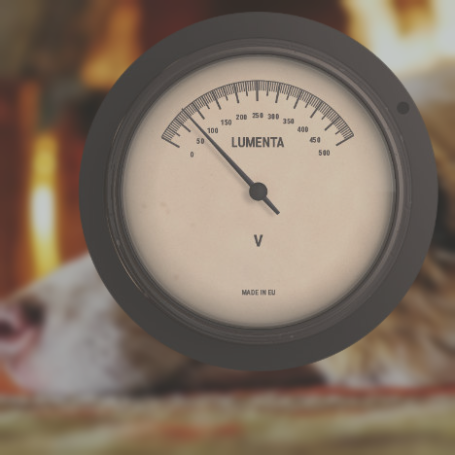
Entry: 75; V
